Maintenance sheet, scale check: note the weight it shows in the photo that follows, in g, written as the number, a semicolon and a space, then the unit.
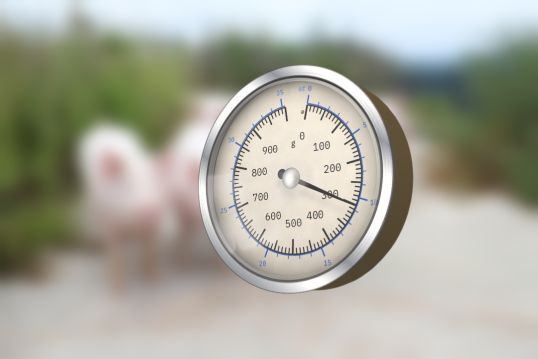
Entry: 300; g
